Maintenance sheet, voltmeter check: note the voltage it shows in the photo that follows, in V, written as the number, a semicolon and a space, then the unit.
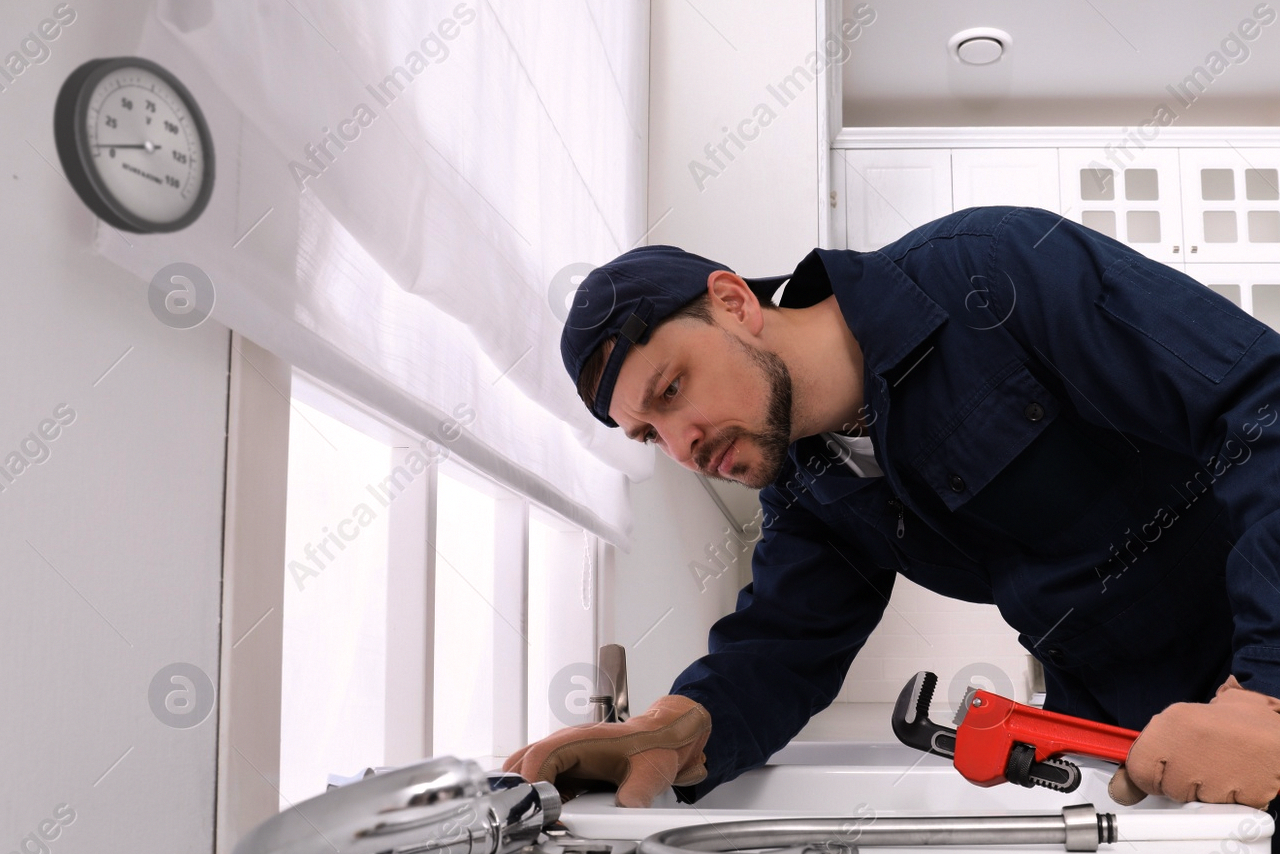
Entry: 5; V
